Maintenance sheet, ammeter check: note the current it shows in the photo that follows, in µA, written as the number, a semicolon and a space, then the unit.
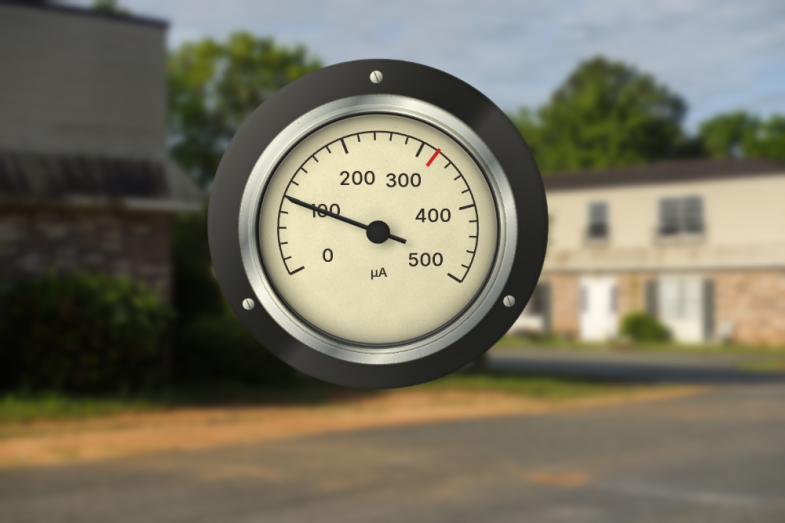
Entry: 100; µA
